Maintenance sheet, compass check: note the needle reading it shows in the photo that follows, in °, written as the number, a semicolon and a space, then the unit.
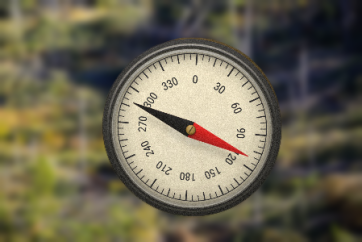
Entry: 110; °
